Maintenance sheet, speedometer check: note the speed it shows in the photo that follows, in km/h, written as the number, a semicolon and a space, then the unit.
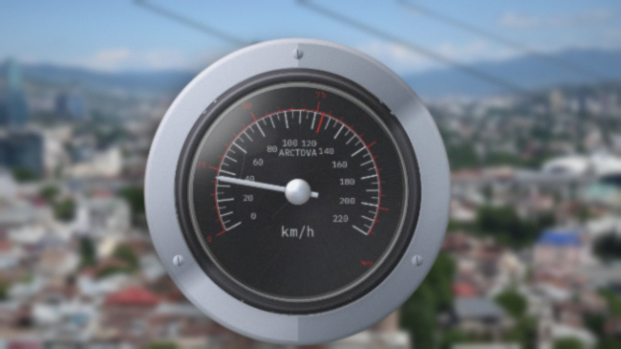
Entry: 35; km/h
